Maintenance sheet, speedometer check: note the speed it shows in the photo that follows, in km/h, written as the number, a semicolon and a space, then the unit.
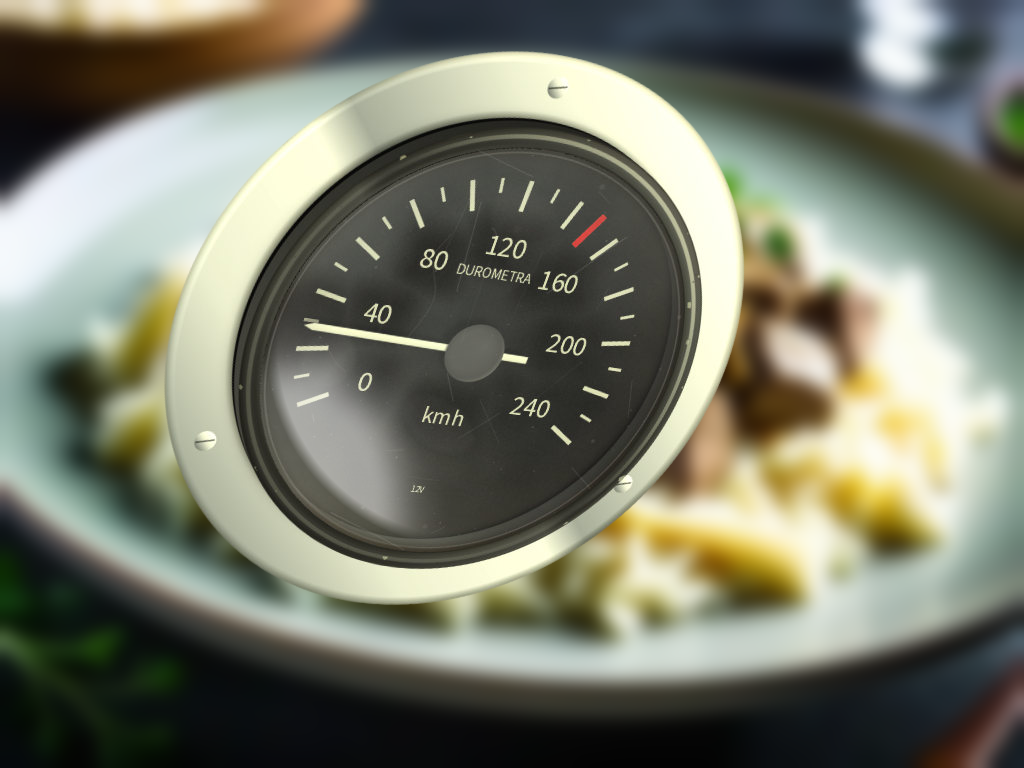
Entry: 30; km/h
